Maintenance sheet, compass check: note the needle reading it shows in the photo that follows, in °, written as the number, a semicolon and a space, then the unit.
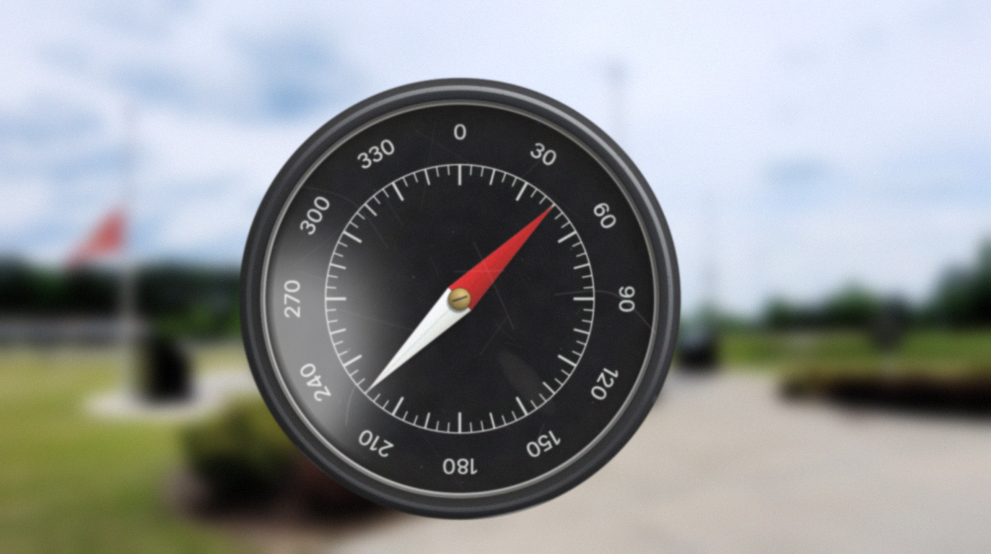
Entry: 45; °
